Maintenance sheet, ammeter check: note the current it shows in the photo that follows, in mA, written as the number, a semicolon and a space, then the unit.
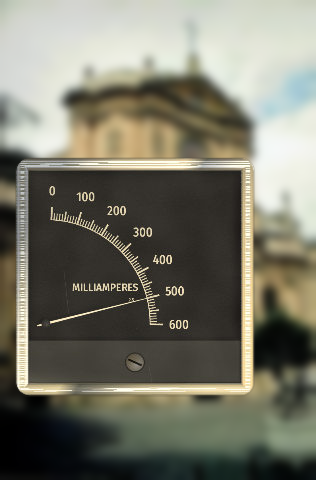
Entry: 500; mA
